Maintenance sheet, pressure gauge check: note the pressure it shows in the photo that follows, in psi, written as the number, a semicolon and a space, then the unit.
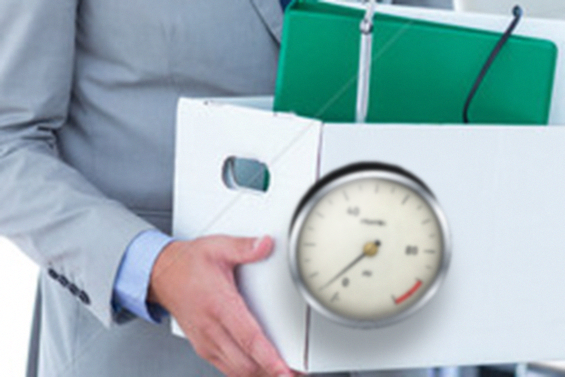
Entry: 5; psi
